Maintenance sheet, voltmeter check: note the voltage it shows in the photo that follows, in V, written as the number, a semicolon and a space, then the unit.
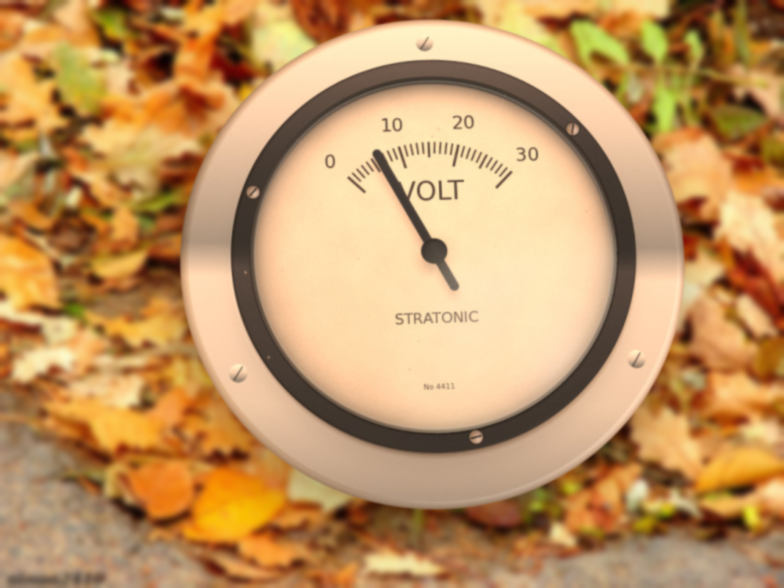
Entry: 6; V
